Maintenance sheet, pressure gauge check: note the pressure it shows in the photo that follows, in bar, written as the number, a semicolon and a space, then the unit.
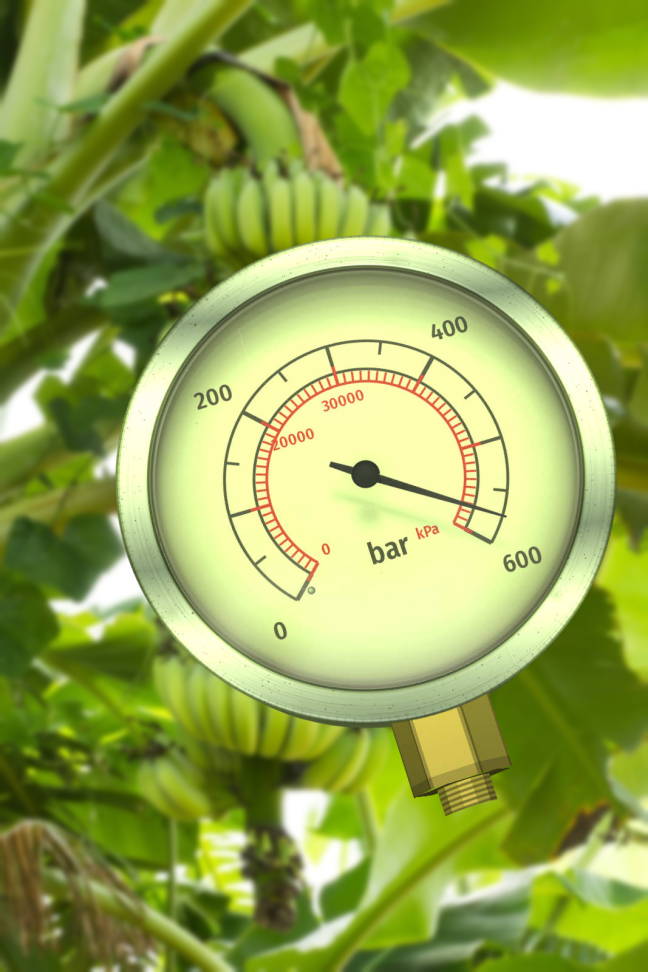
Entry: 575; bar
